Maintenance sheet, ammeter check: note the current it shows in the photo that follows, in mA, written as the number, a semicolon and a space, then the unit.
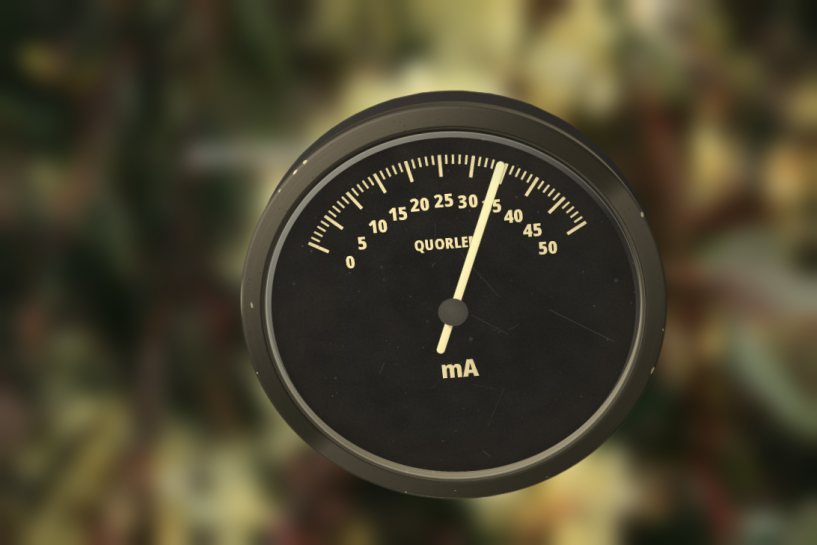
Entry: 34; mA
